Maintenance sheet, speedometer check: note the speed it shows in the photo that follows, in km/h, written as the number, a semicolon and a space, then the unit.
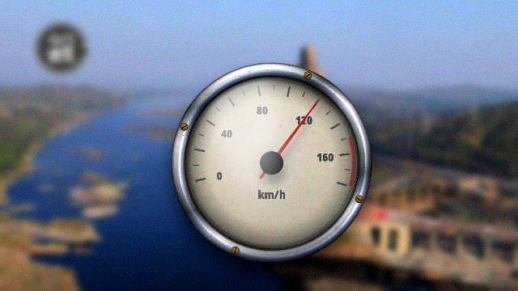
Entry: 120; km/h
